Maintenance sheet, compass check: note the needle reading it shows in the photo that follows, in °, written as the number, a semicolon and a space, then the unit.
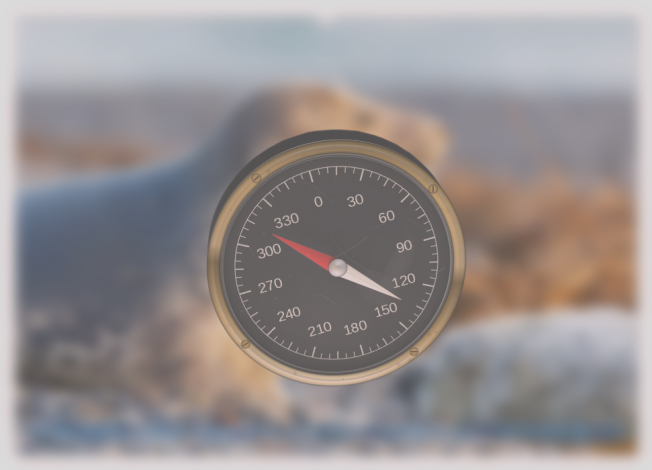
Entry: 315; °
